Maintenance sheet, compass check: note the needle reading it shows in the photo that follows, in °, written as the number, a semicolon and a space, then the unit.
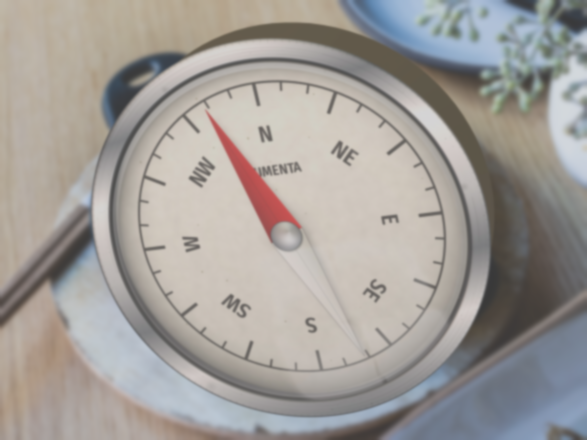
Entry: 340; °
